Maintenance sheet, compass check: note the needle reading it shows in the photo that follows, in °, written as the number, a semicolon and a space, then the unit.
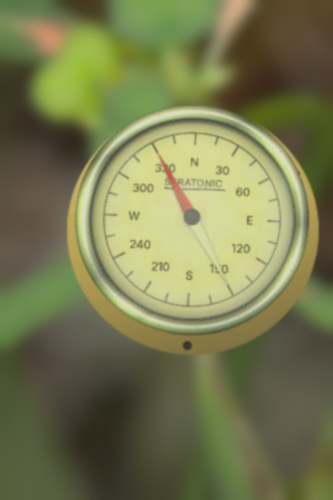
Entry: 330; °
